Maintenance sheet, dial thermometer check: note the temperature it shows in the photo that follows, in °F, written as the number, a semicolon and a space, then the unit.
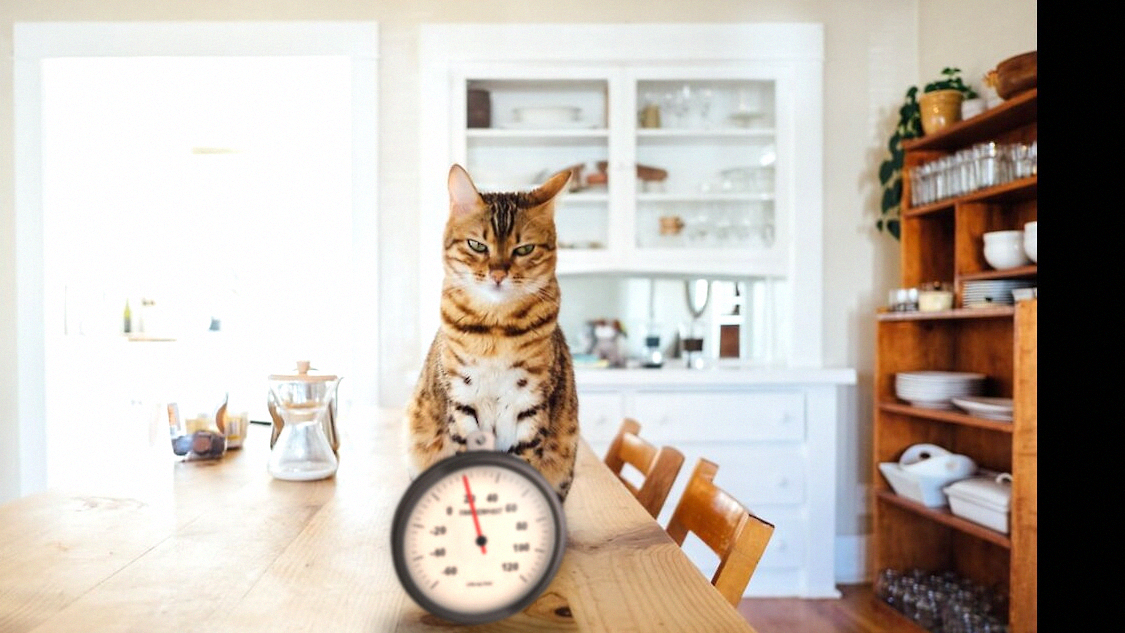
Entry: 20; °F
